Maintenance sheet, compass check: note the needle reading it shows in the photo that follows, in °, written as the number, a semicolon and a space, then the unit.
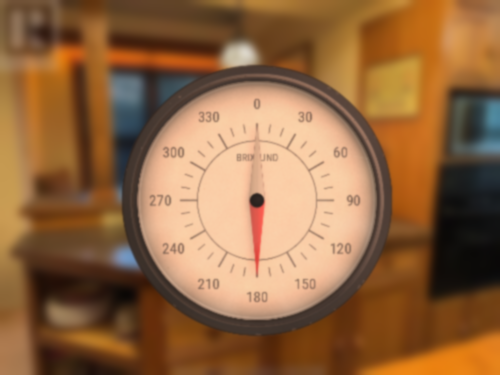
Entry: 180; °
